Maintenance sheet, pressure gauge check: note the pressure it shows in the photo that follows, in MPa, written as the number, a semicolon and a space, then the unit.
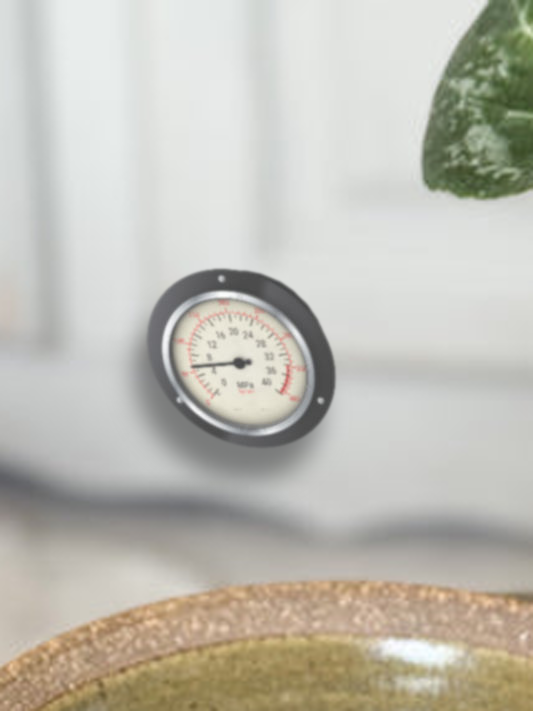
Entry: 6; MPa
